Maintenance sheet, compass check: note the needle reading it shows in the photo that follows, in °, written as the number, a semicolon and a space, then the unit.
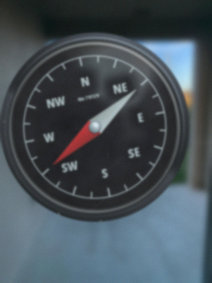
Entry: 240; °
